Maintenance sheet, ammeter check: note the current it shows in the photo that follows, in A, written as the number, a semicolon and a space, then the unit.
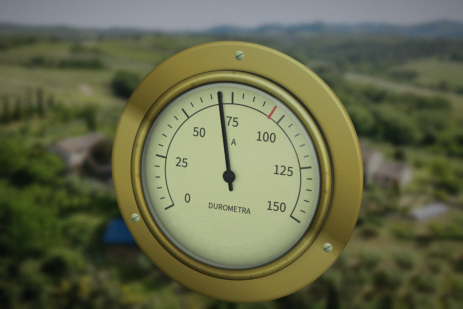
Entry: 70; A
